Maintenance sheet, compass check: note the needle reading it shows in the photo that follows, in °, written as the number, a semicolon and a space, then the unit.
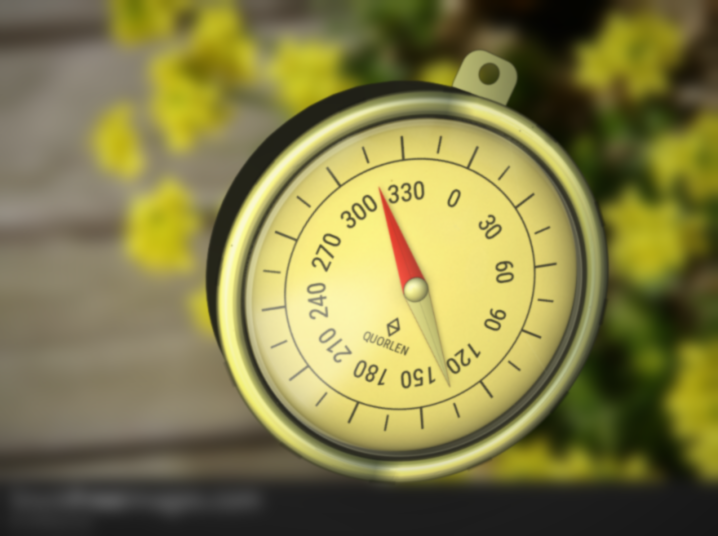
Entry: 315; °
